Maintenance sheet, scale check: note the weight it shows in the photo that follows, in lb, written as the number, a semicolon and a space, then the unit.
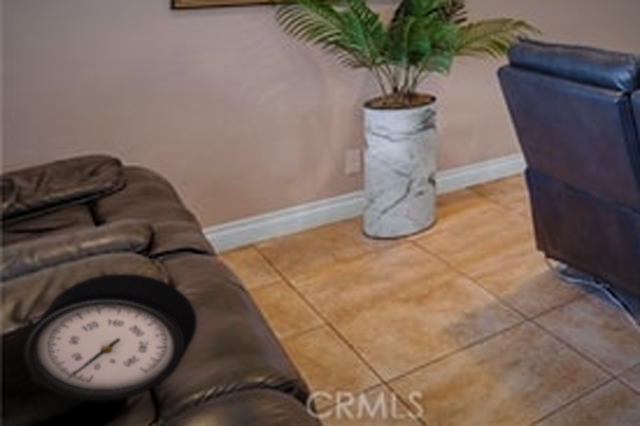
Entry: 20; lb
